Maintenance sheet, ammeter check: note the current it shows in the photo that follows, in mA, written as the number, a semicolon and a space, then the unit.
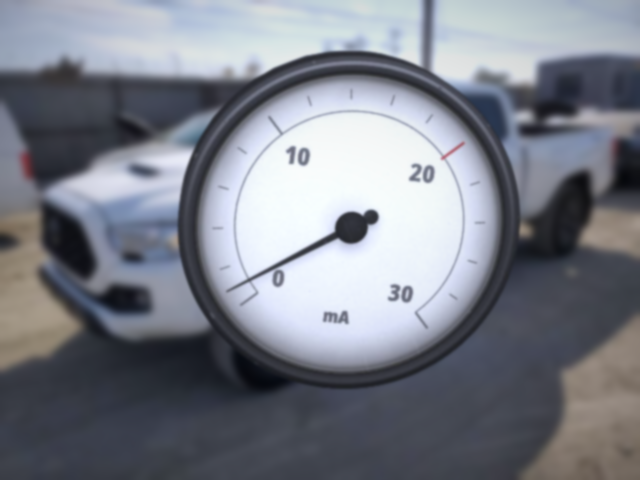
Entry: 1; mA
